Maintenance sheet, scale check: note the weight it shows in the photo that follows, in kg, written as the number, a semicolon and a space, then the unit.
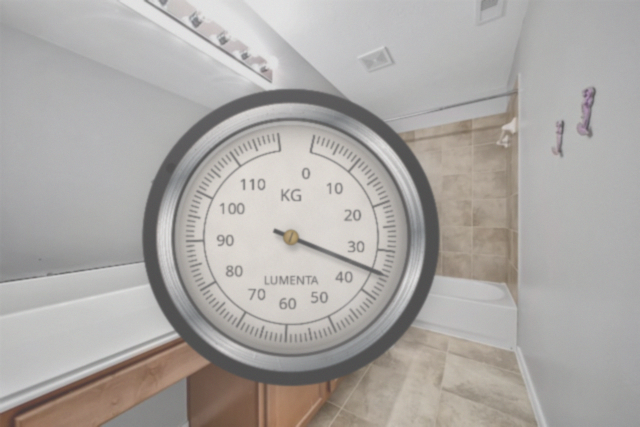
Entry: 35; kg
